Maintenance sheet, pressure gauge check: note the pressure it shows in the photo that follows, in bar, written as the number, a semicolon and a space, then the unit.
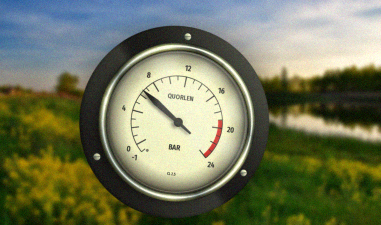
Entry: 6.5; bar
